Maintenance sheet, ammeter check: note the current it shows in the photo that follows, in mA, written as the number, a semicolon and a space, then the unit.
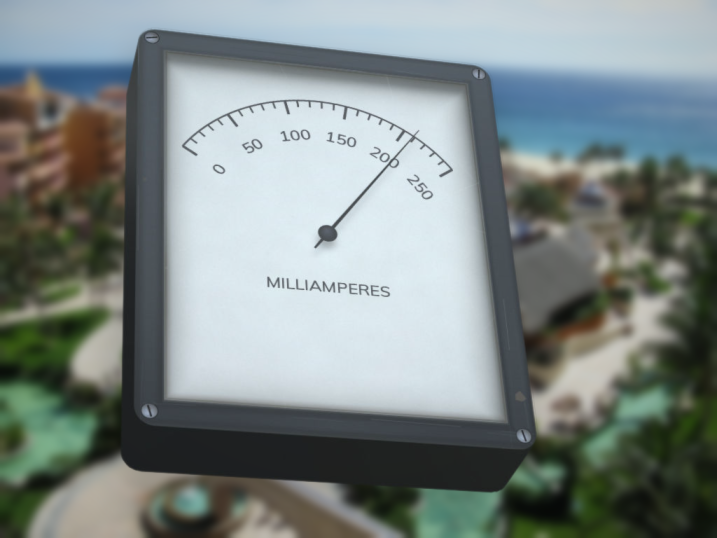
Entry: 210; mA
